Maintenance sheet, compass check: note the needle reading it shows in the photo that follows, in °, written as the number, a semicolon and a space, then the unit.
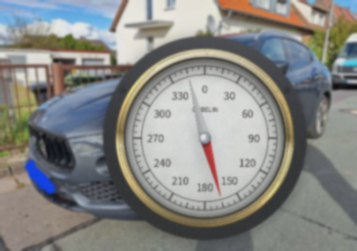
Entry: 165; °
